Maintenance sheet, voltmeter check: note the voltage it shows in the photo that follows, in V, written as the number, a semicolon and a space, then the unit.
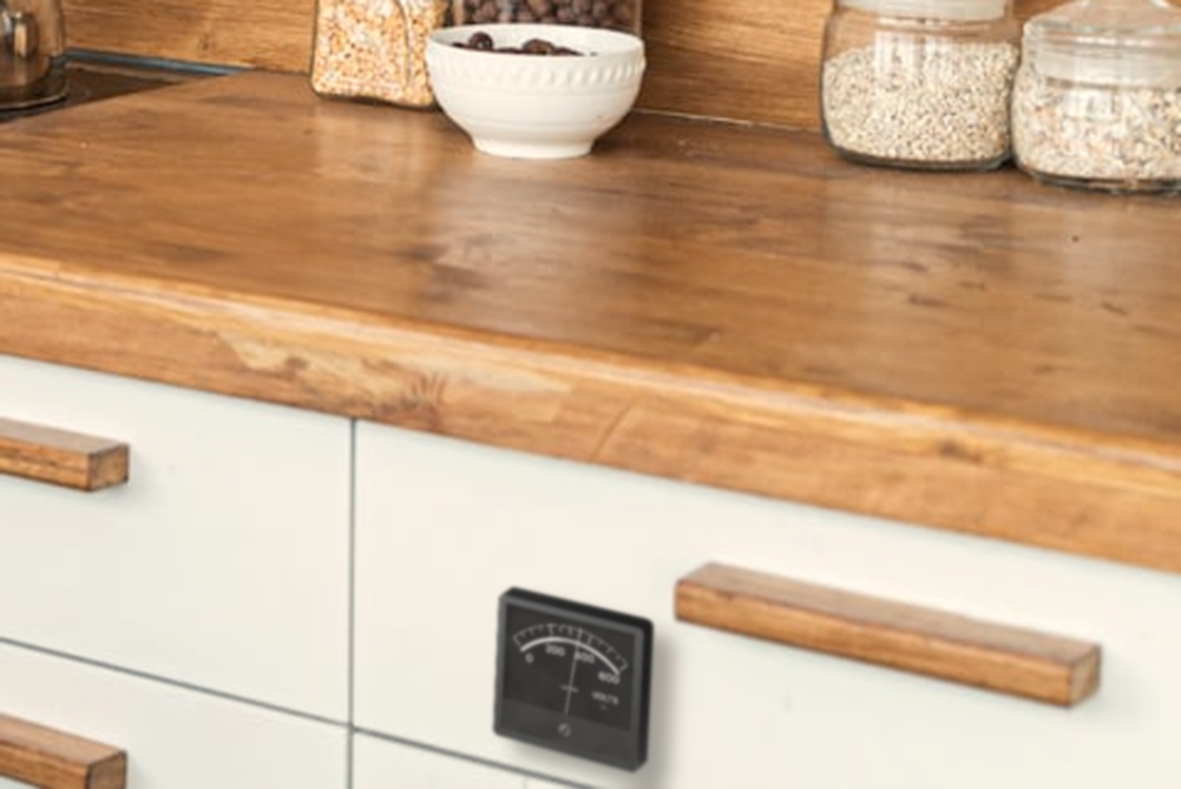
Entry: 350; V
